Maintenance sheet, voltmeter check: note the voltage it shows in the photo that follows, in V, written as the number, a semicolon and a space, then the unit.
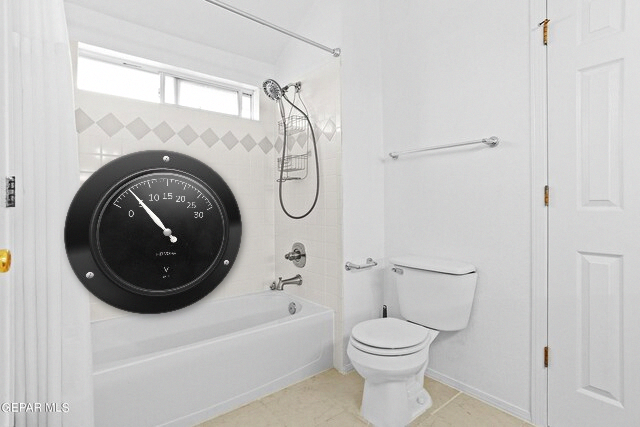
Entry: 5; V
